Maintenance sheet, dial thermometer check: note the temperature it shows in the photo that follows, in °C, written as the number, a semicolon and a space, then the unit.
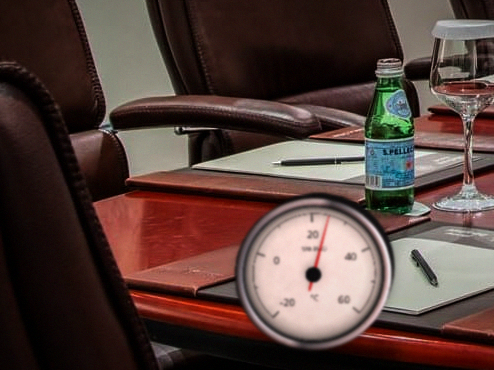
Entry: 25; °C
